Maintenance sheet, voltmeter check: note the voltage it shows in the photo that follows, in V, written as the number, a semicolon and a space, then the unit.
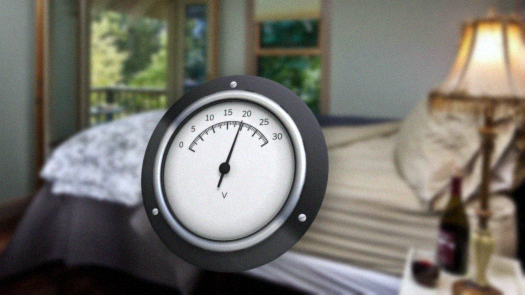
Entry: 20; V
